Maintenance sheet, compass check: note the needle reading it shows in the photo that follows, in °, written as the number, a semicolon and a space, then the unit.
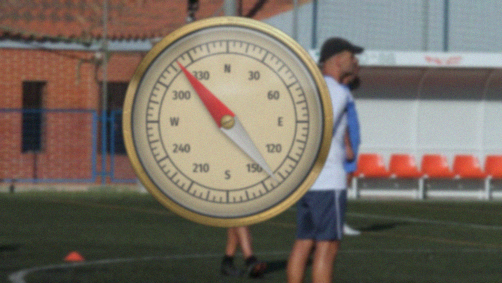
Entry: 320; °
